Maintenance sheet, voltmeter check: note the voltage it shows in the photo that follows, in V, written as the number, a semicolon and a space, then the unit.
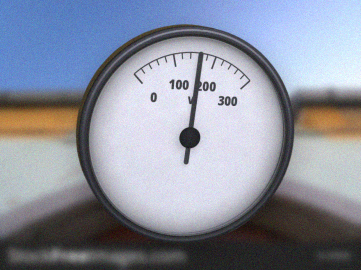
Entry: 160; V
